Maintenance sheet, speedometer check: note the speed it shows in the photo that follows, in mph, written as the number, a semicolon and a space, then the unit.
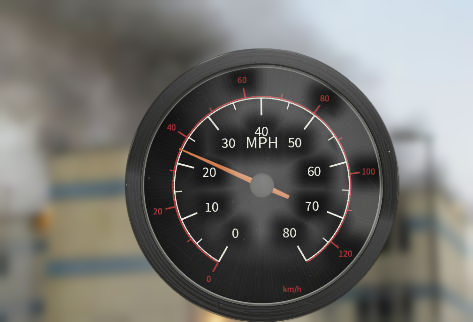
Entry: 22.5; mph
